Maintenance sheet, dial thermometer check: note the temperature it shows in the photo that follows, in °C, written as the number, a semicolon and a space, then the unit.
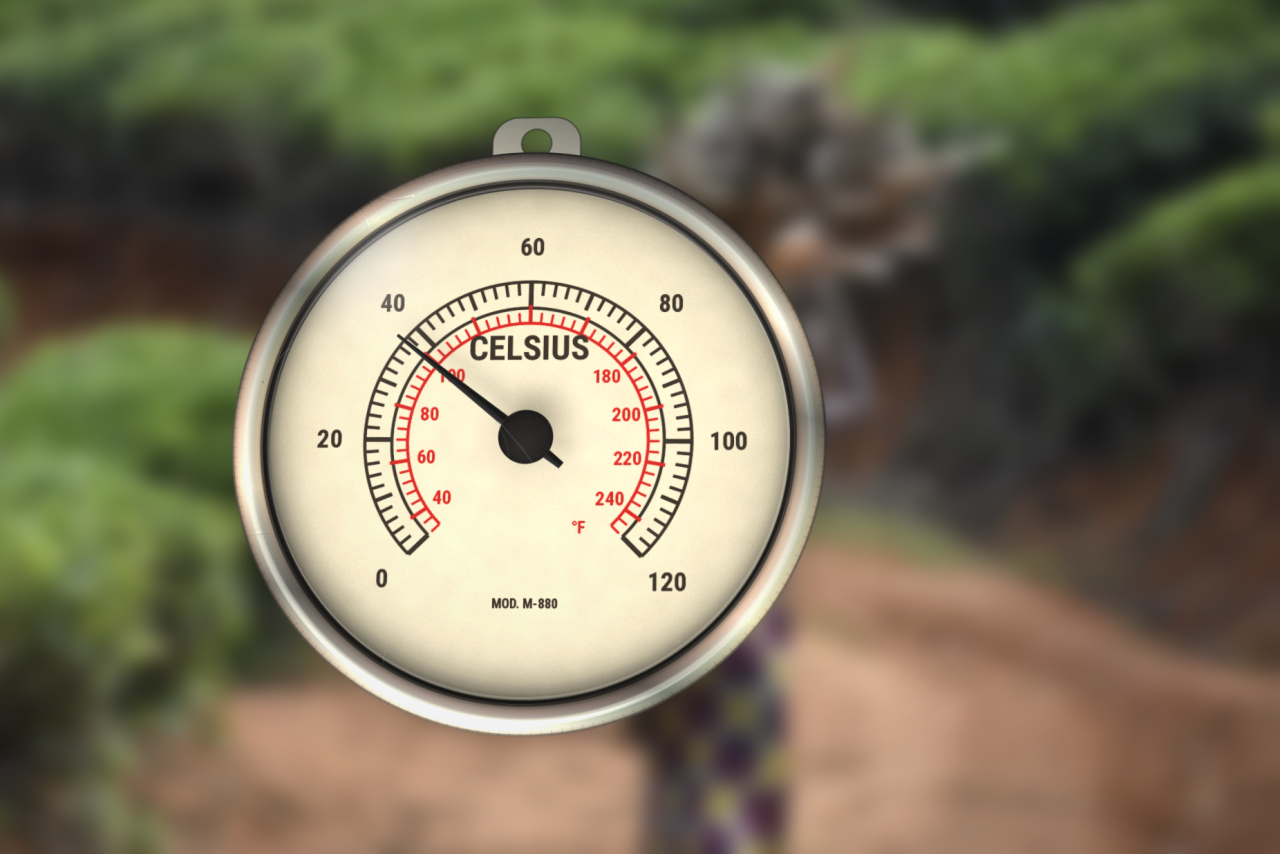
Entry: 37; °C
